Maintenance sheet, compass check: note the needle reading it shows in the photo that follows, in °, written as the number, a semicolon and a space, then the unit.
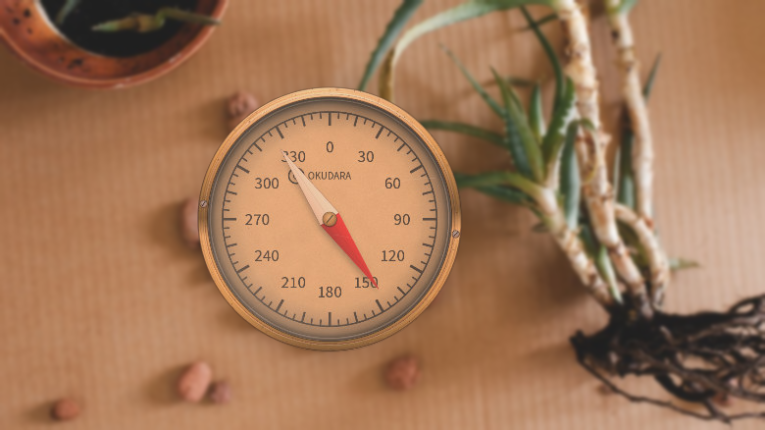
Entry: 145; °
